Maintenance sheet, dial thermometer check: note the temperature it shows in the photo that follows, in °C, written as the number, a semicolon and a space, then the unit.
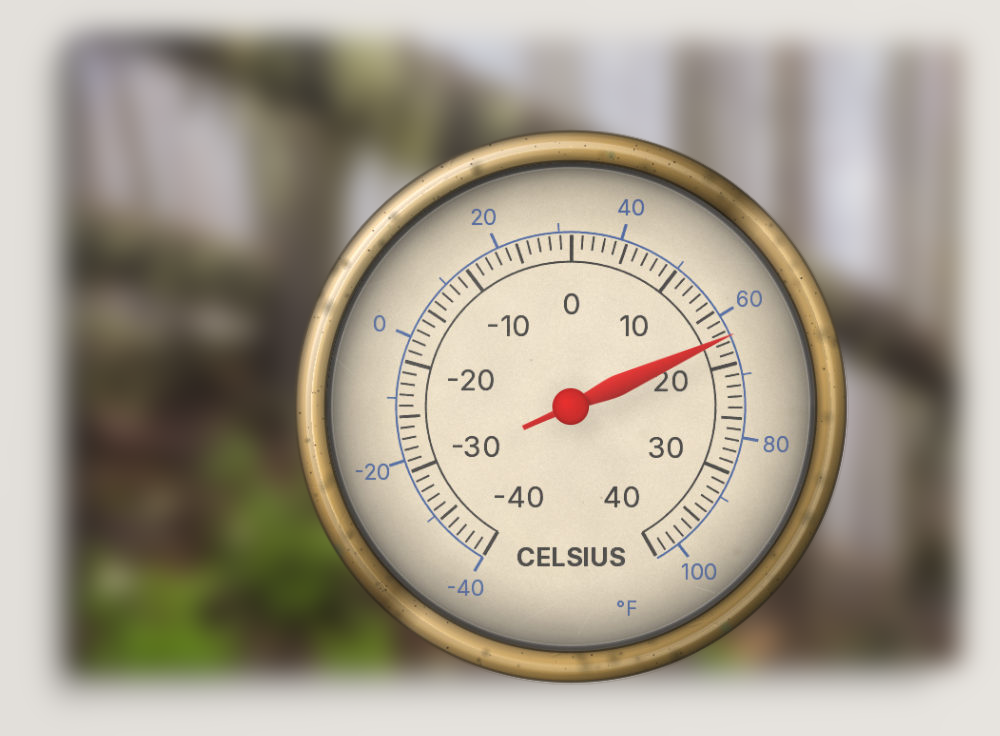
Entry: 17.5; °C
